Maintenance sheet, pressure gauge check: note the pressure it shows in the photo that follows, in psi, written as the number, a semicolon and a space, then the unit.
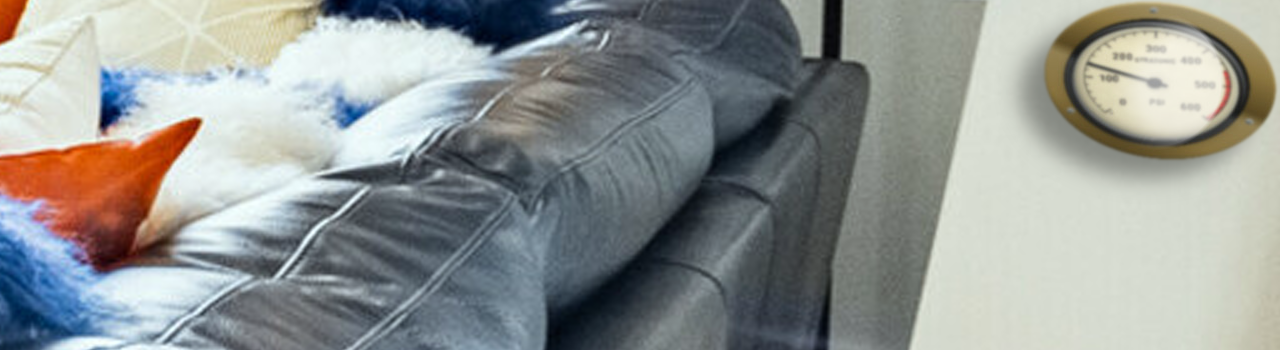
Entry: 140; psi
